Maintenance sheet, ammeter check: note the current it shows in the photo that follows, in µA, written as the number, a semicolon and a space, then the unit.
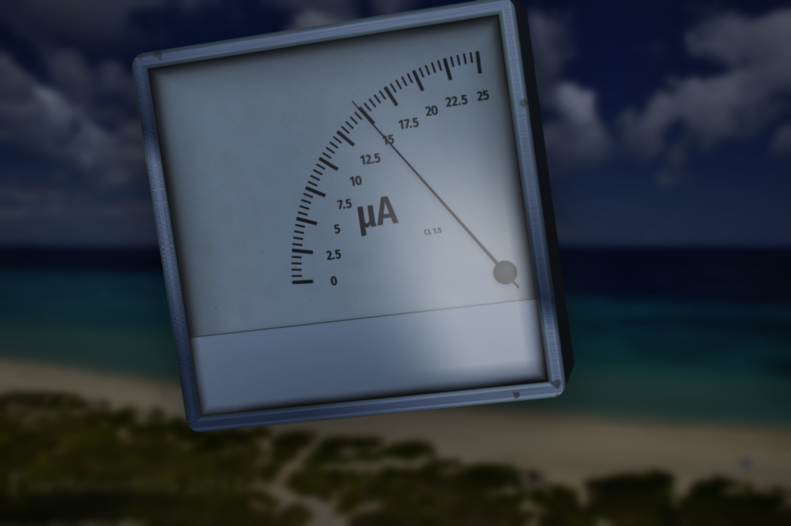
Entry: 15; µA
